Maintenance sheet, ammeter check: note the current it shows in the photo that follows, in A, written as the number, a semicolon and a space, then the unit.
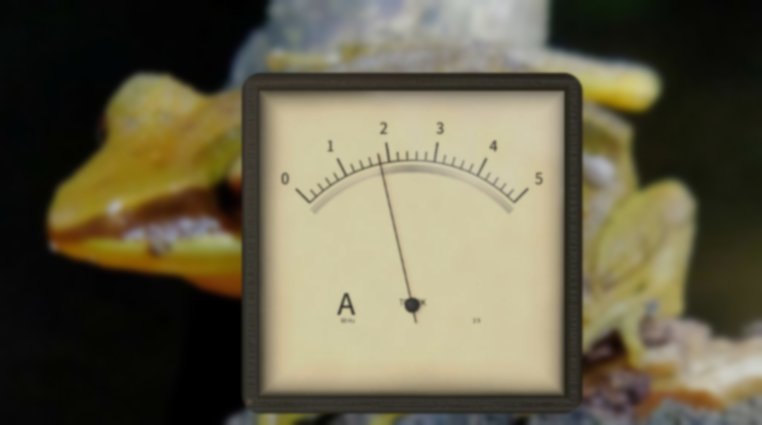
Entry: 1.8; A
